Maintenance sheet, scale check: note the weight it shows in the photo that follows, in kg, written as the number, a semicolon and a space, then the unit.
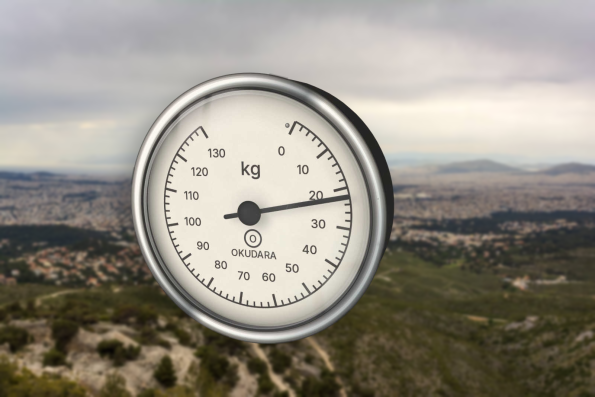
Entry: 22; kg
